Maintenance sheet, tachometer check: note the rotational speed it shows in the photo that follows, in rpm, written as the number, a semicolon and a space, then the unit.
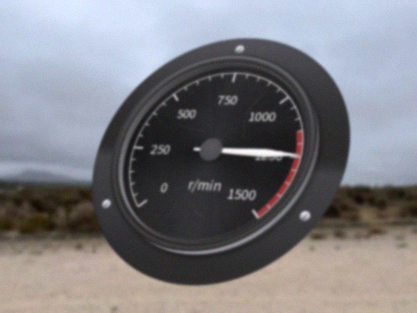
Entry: 1250; rpm
